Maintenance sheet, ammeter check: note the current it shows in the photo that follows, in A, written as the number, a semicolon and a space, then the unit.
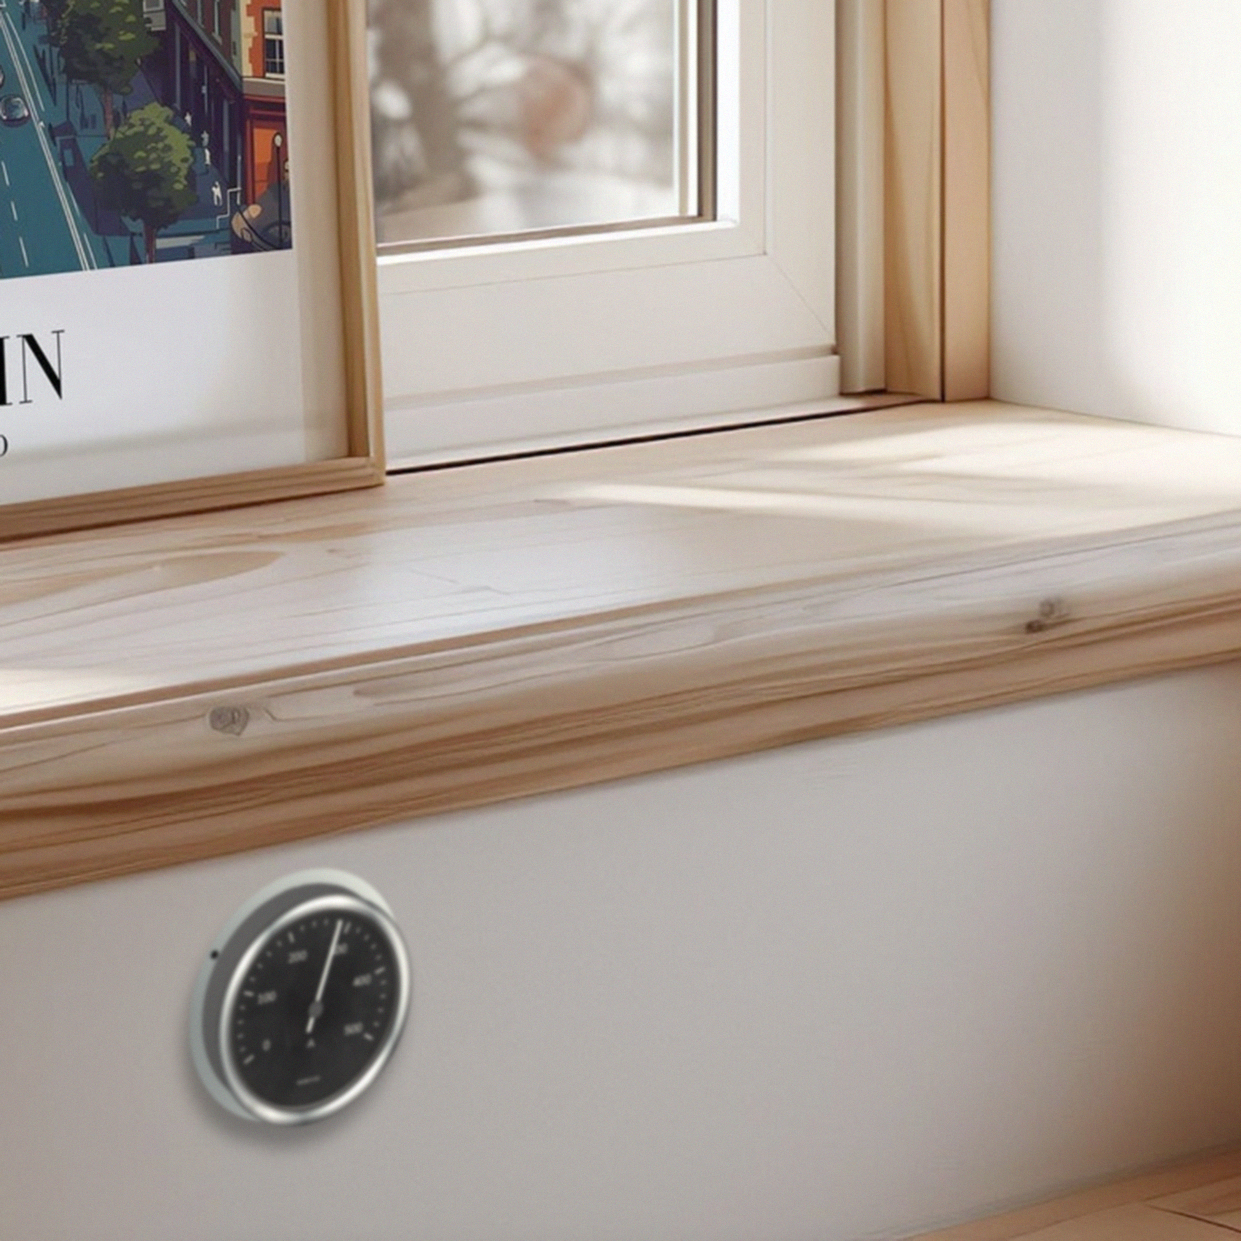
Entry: 280; A
